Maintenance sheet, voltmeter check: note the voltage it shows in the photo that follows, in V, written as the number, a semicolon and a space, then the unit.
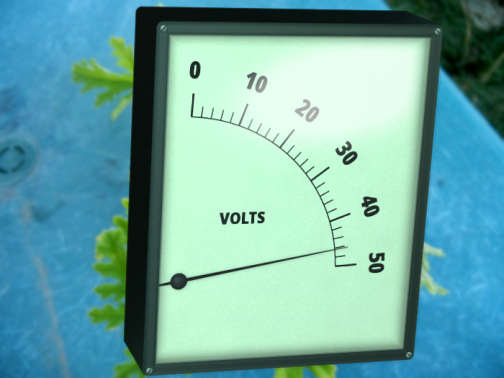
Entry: 46; V
